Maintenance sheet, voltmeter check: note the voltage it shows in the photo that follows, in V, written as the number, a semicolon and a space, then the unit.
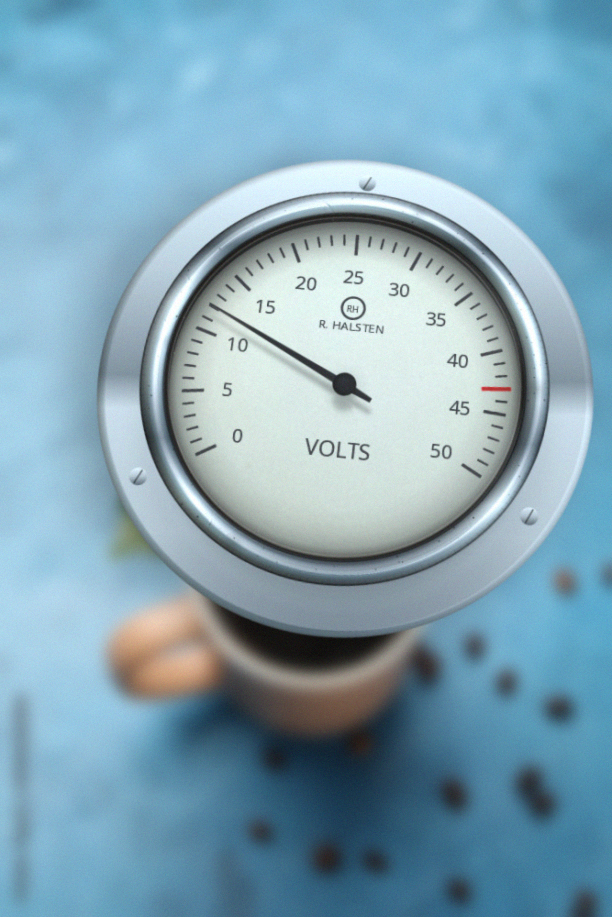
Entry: 12; V
